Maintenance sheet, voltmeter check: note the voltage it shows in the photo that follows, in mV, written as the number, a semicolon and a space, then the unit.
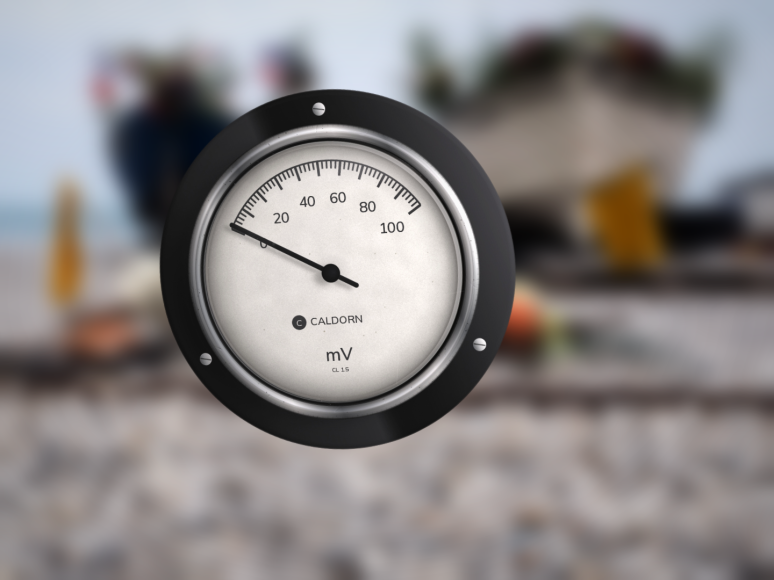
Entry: 2; mV
